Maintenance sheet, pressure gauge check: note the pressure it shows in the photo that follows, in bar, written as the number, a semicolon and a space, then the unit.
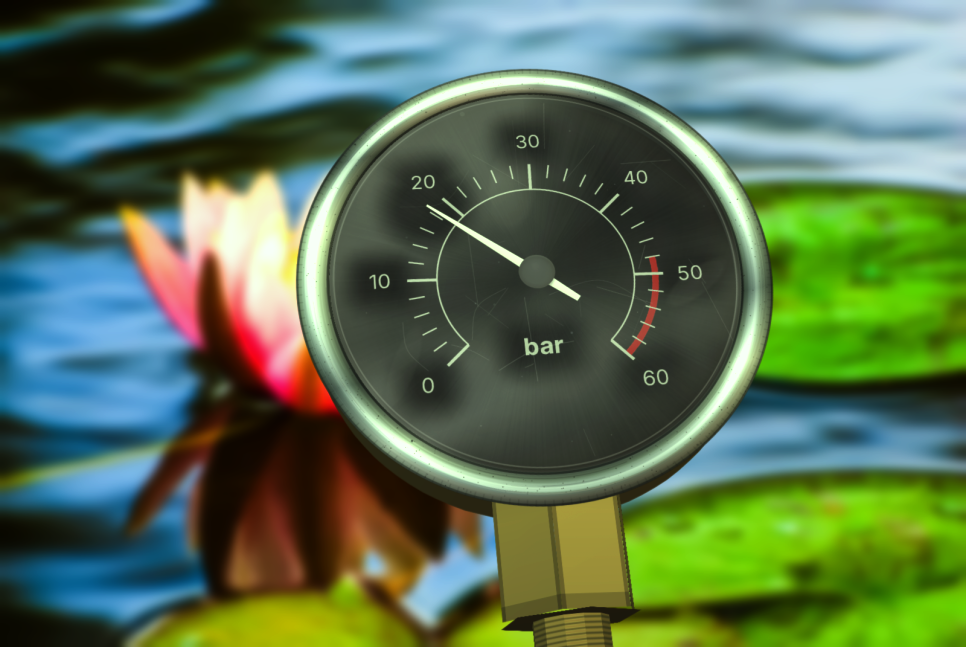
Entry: 18; bar
